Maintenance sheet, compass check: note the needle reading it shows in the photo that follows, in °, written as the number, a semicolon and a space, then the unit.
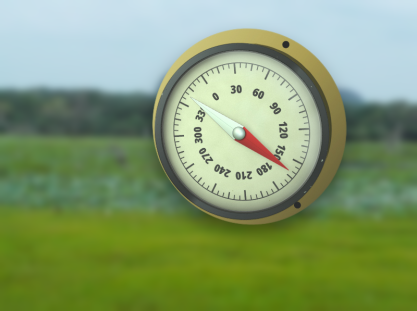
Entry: 160; °
